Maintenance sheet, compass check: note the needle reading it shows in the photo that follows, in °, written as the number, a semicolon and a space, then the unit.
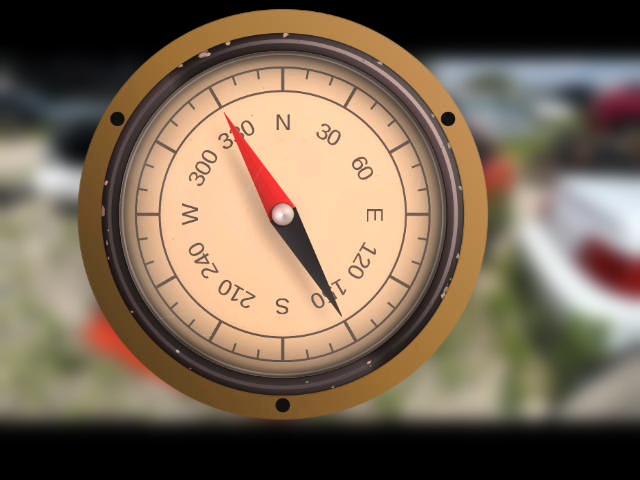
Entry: 330; °
